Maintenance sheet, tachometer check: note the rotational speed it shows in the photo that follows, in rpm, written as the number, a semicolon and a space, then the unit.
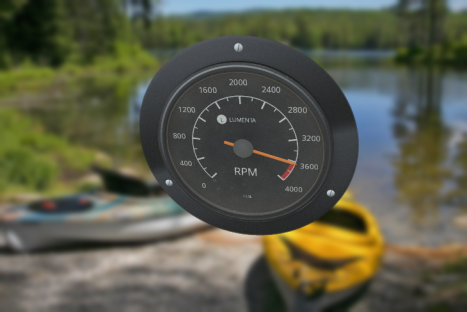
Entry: 3600; rpm
